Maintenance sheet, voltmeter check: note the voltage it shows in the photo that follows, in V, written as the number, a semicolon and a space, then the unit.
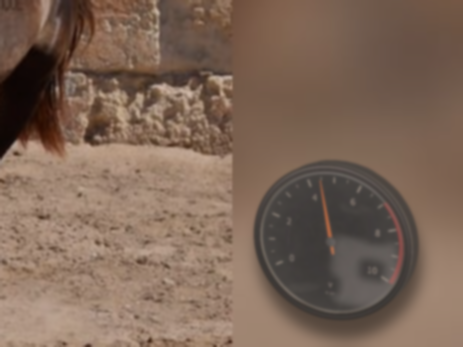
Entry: 4.5; V
